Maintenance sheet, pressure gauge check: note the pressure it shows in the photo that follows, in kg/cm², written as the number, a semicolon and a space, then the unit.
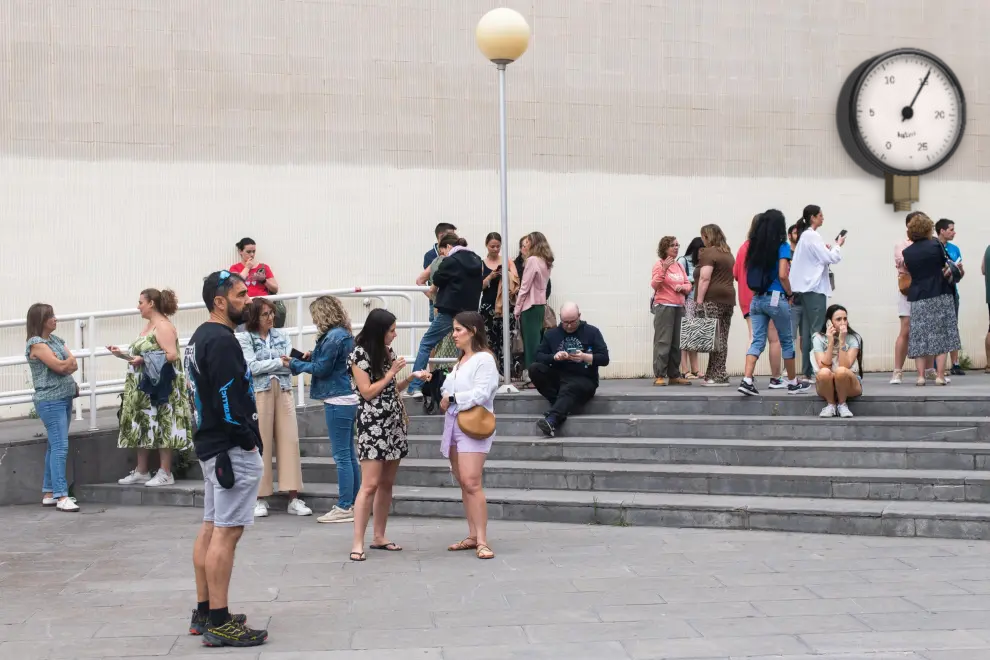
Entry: 15; kg/cm²
